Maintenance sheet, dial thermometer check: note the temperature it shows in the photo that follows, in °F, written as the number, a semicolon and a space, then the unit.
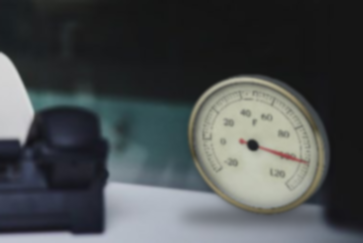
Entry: 100; °F
